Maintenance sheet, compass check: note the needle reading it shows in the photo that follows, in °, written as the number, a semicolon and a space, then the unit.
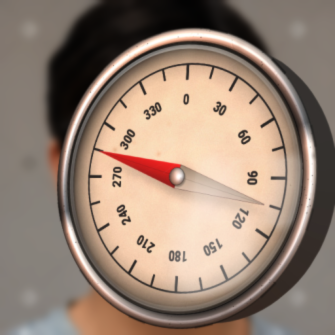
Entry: 285; °
